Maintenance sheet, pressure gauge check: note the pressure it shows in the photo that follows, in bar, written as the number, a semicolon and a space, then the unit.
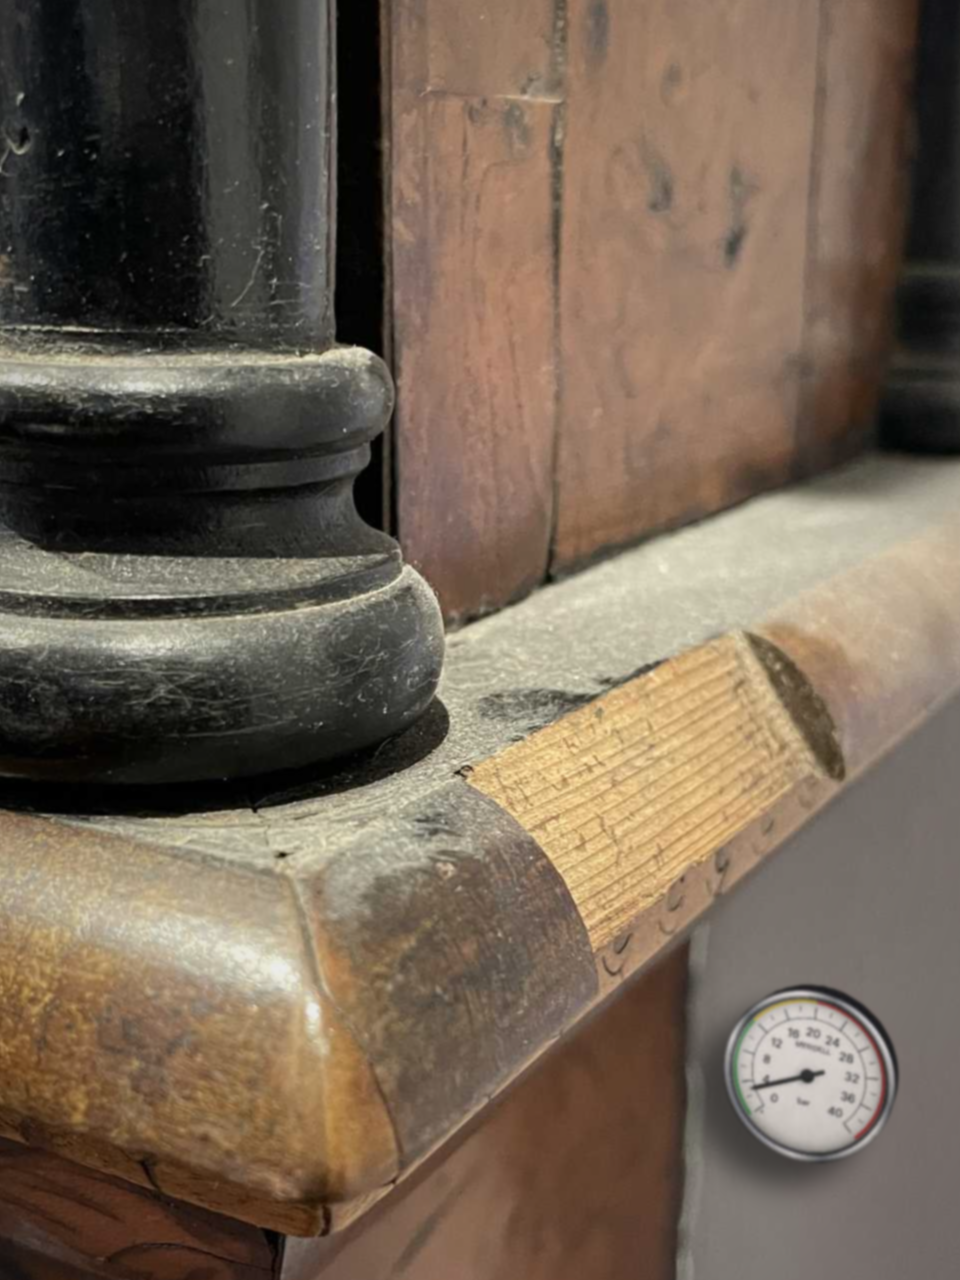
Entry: 3; bar
